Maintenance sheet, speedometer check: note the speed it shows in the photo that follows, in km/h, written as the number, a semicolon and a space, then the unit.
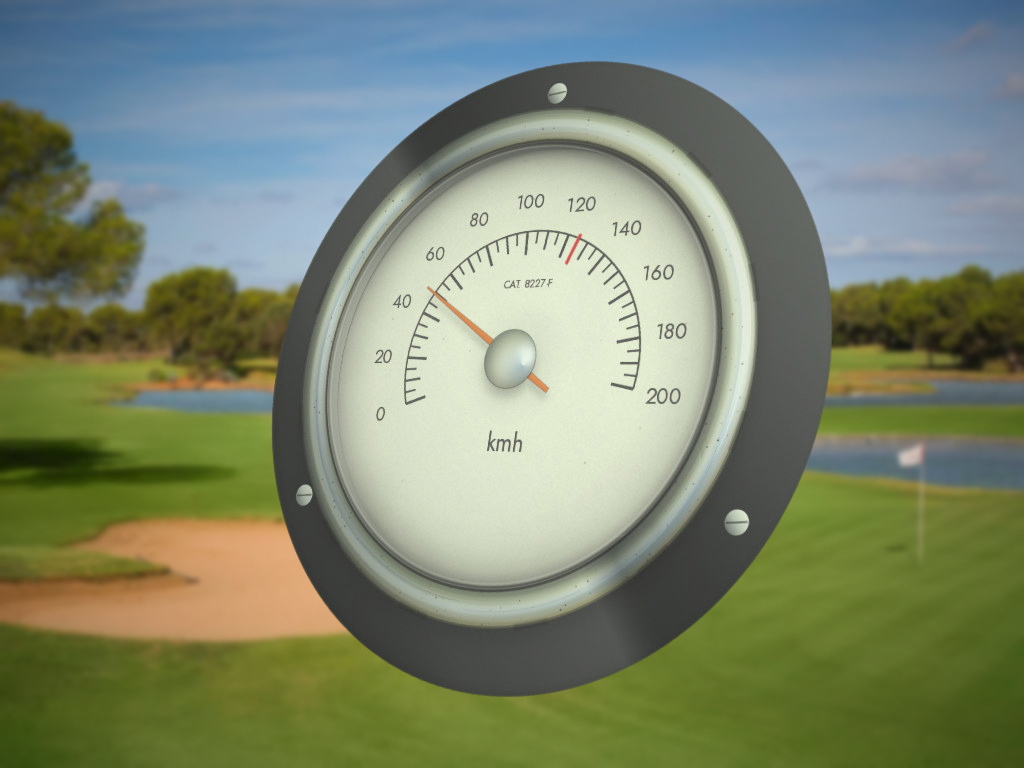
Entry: 50; km/h
